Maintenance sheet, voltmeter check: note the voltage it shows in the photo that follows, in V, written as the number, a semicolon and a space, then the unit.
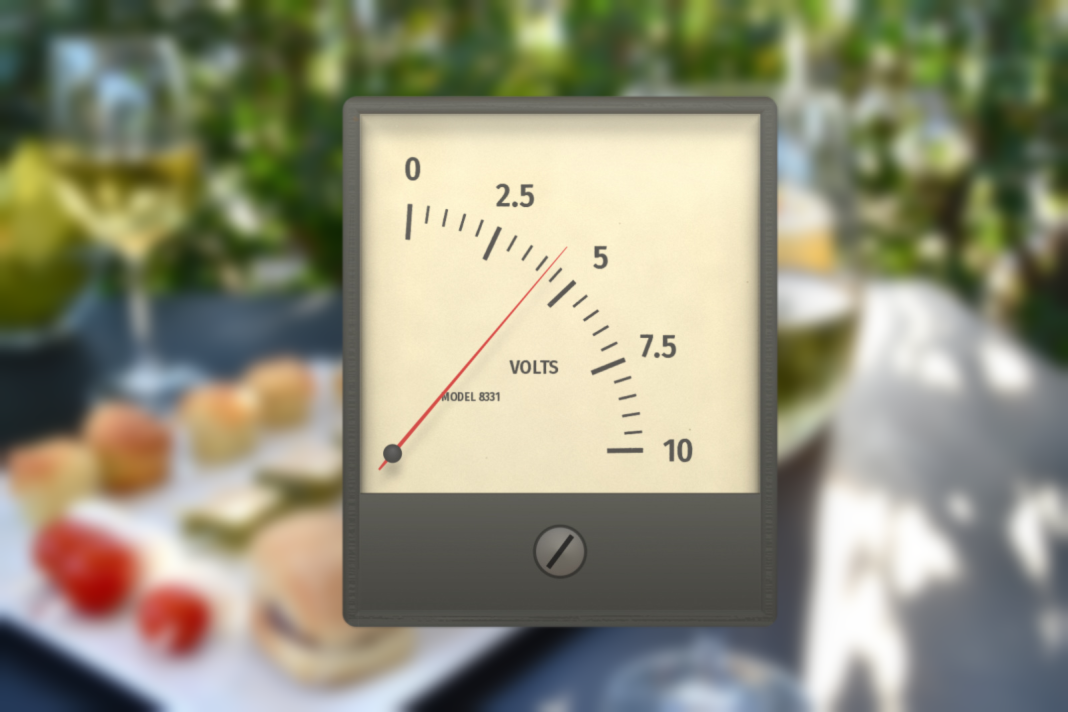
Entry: 4.25; V
